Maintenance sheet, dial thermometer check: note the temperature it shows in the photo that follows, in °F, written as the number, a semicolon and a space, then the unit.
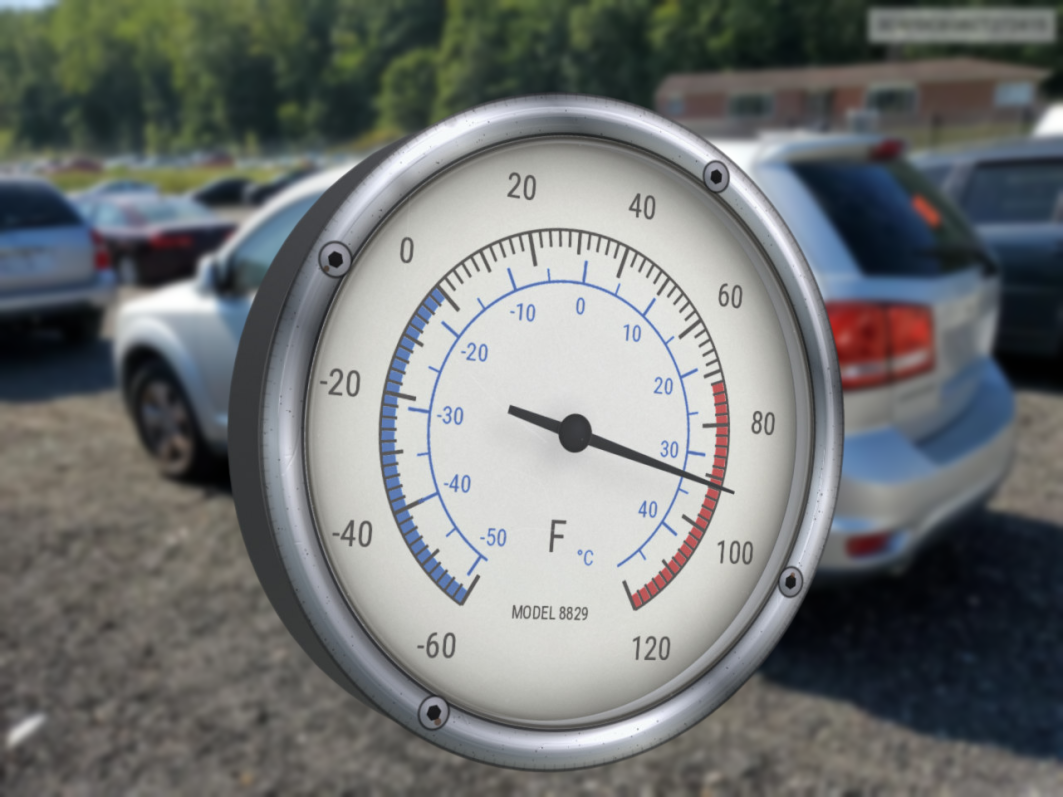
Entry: 92; °F
